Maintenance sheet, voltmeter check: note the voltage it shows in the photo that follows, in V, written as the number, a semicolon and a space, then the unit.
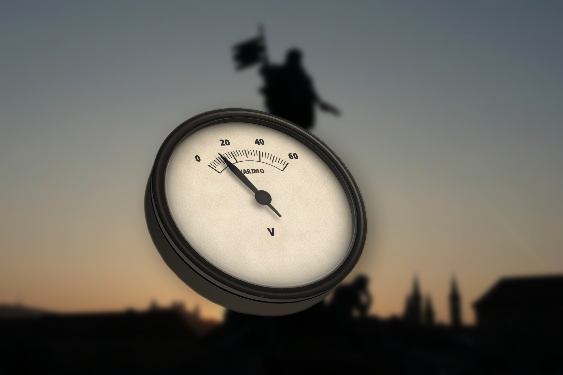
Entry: 10; V
